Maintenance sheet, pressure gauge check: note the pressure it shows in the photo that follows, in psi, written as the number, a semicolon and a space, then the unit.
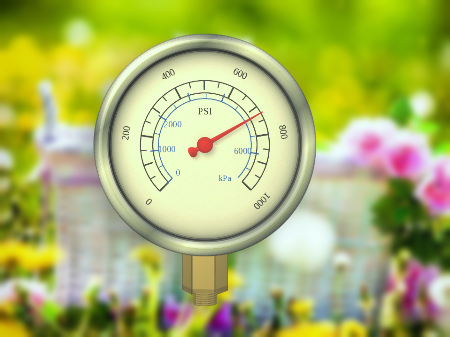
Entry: 725; psi
